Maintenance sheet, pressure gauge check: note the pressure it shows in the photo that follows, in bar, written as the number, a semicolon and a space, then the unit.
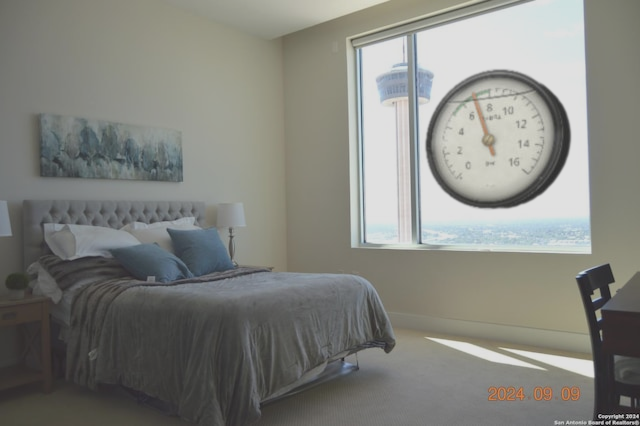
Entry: 7; bar
